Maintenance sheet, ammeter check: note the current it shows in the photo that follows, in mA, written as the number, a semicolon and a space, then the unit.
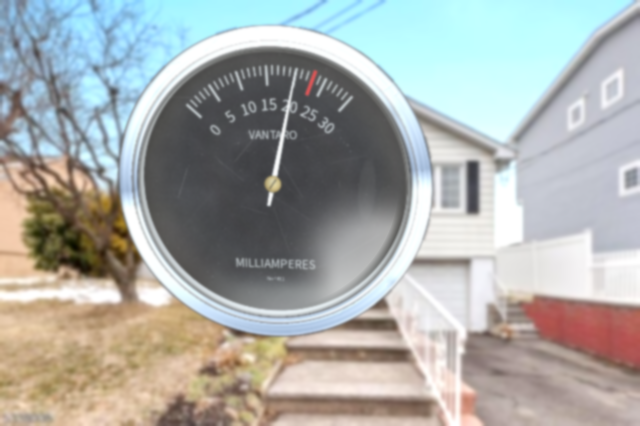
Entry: 20; mA
